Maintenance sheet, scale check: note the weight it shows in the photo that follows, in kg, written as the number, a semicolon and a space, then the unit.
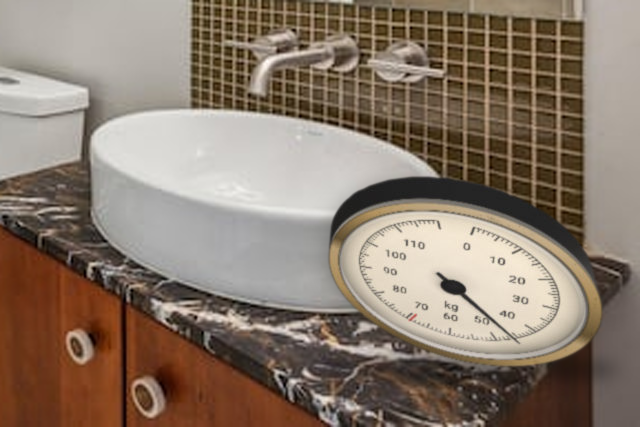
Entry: 45; kg
